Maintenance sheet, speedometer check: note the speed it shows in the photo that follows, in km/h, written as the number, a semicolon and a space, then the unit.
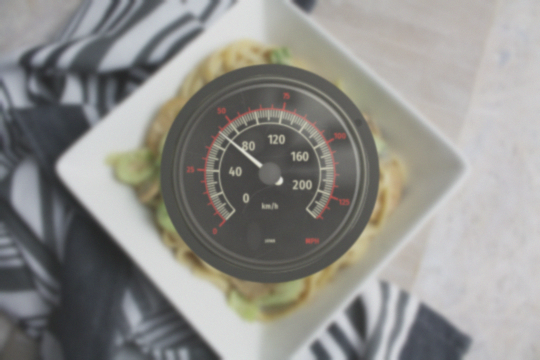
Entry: 70; km/h
